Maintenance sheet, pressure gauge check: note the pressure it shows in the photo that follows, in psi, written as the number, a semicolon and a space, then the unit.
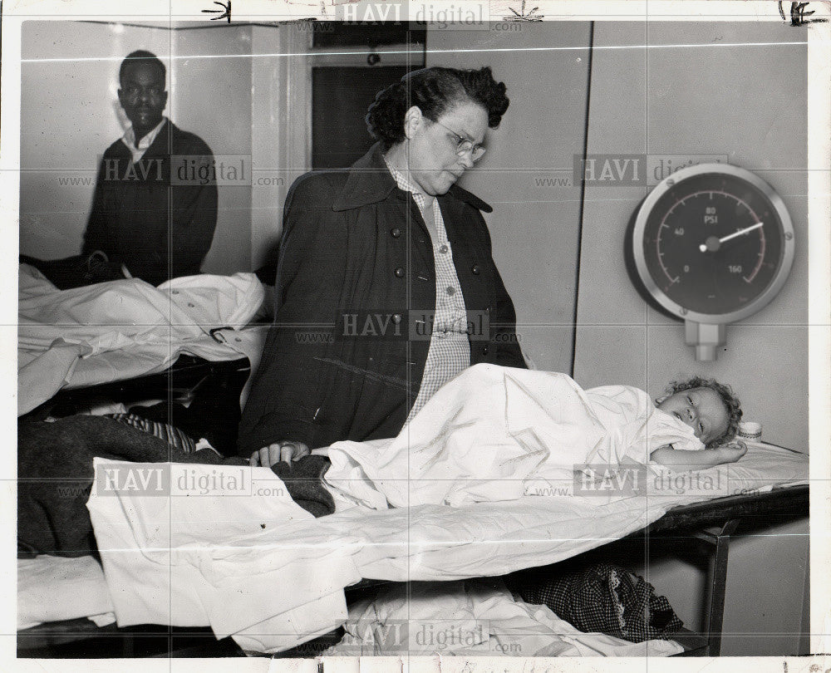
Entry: 120; psi
